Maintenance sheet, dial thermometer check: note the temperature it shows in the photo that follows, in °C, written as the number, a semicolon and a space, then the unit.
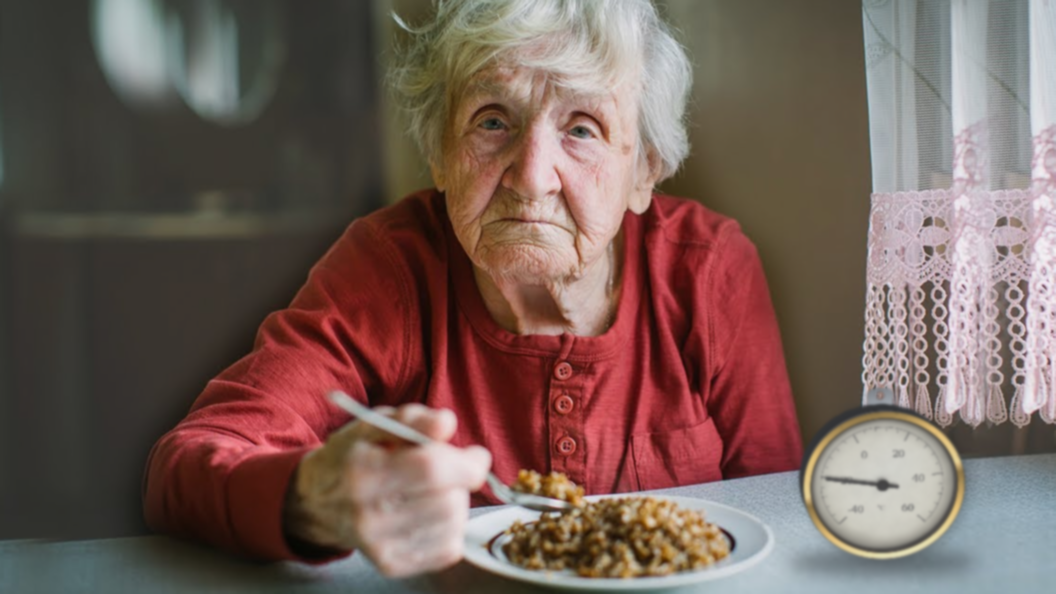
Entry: -20; °C
